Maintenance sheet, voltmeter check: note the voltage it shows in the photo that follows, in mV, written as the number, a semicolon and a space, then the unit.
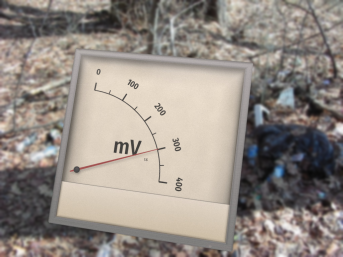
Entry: 300; mV
